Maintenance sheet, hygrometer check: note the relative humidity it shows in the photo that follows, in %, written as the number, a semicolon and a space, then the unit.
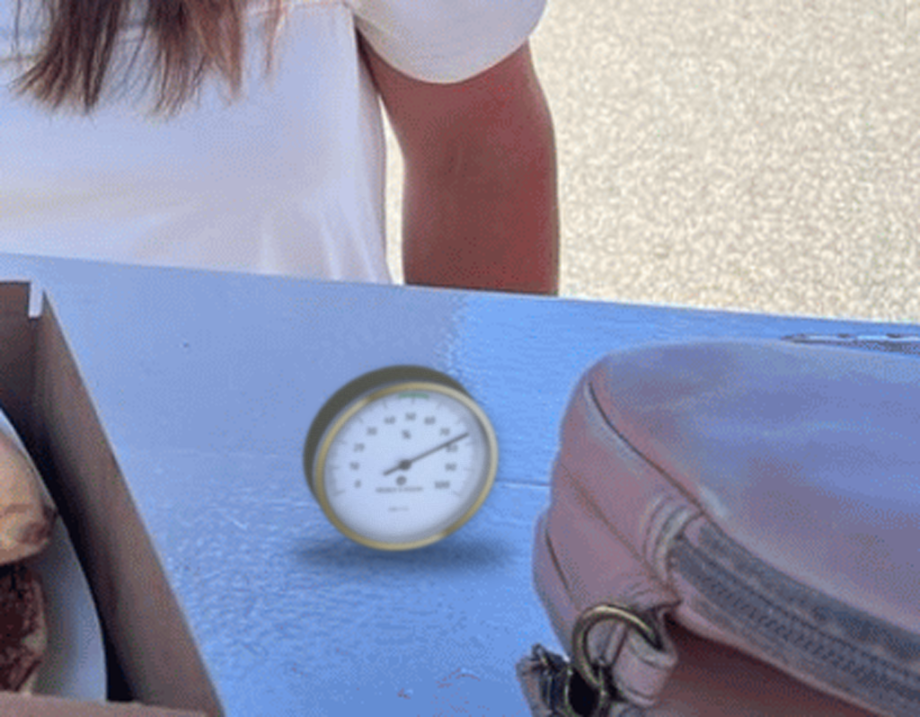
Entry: 75; %
